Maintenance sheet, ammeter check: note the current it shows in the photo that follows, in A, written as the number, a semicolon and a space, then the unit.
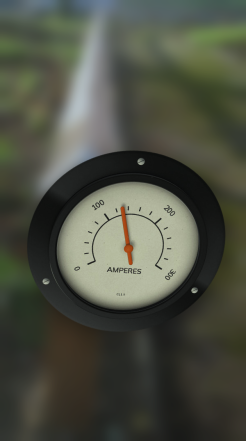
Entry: 130; A
